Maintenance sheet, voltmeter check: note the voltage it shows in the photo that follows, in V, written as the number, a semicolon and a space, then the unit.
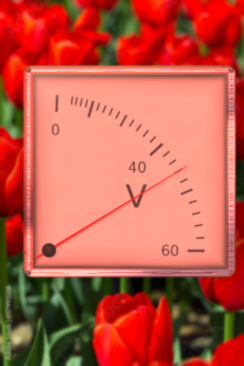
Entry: 46; V
